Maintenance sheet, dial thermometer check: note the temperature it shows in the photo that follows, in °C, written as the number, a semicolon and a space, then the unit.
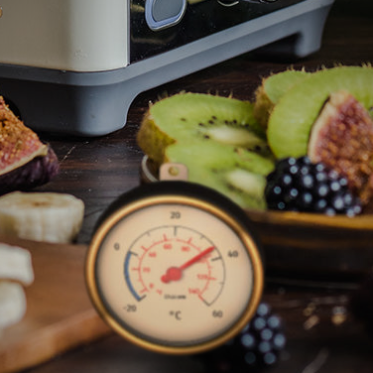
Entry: 35; °C
